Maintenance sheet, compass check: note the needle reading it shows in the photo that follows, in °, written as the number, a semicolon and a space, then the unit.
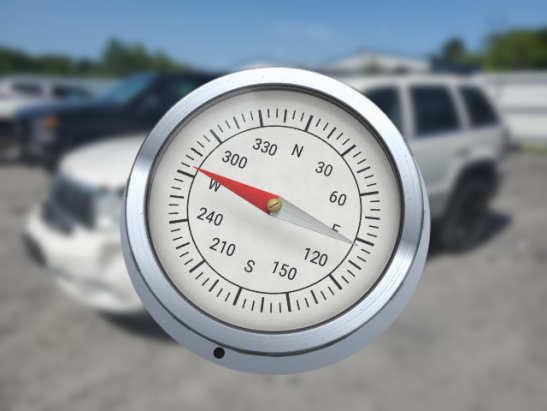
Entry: 275; °
